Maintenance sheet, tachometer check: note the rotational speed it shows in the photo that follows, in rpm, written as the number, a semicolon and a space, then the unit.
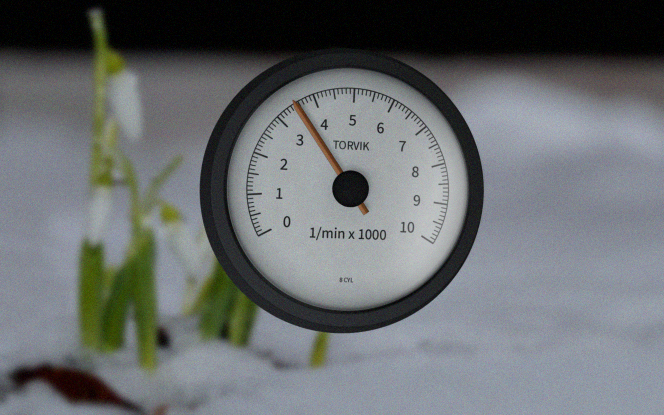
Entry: 3500; rpm
